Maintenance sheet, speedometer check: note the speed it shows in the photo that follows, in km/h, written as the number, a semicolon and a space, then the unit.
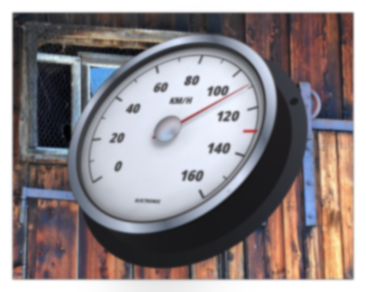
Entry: 110; km/h
